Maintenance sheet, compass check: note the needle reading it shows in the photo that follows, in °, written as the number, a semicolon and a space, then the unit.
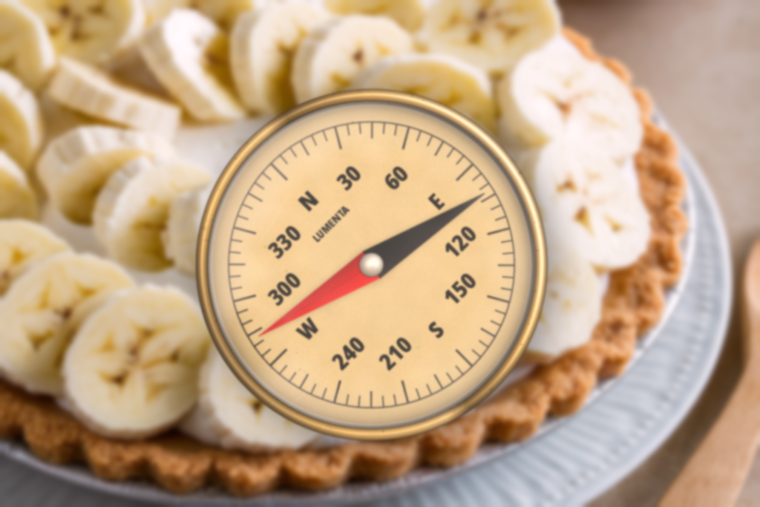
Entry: 282.5; °
